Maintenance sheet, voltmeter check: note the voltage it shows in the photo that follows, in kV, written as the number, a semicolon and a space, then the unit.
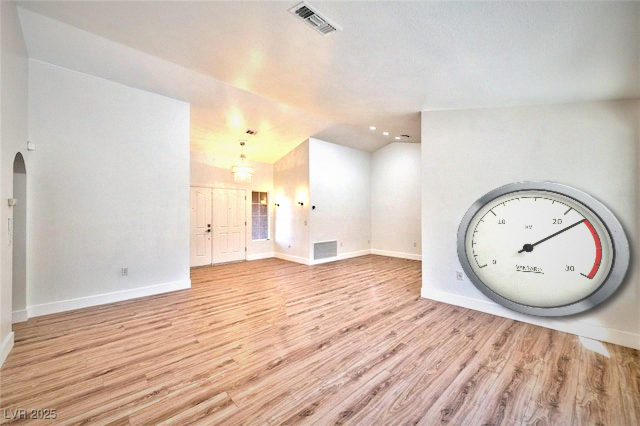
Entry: 22; kV
